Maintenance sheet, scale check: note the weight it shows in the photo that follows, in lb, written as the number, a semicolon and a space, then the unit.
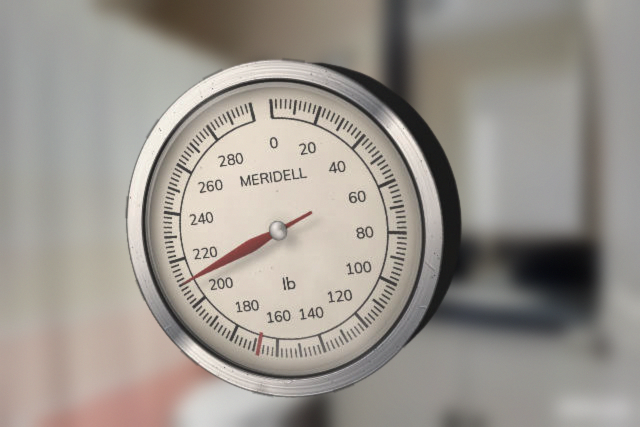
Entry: 210; lb
